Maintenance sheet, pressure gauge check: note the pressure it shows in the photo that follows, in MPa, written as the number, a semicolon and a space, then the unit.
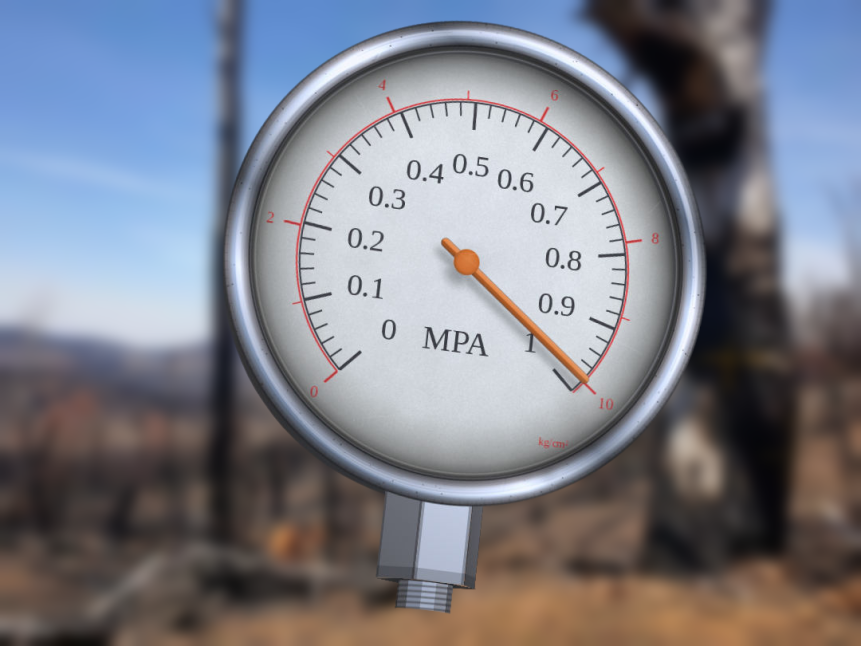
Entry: 0.98; MPa
